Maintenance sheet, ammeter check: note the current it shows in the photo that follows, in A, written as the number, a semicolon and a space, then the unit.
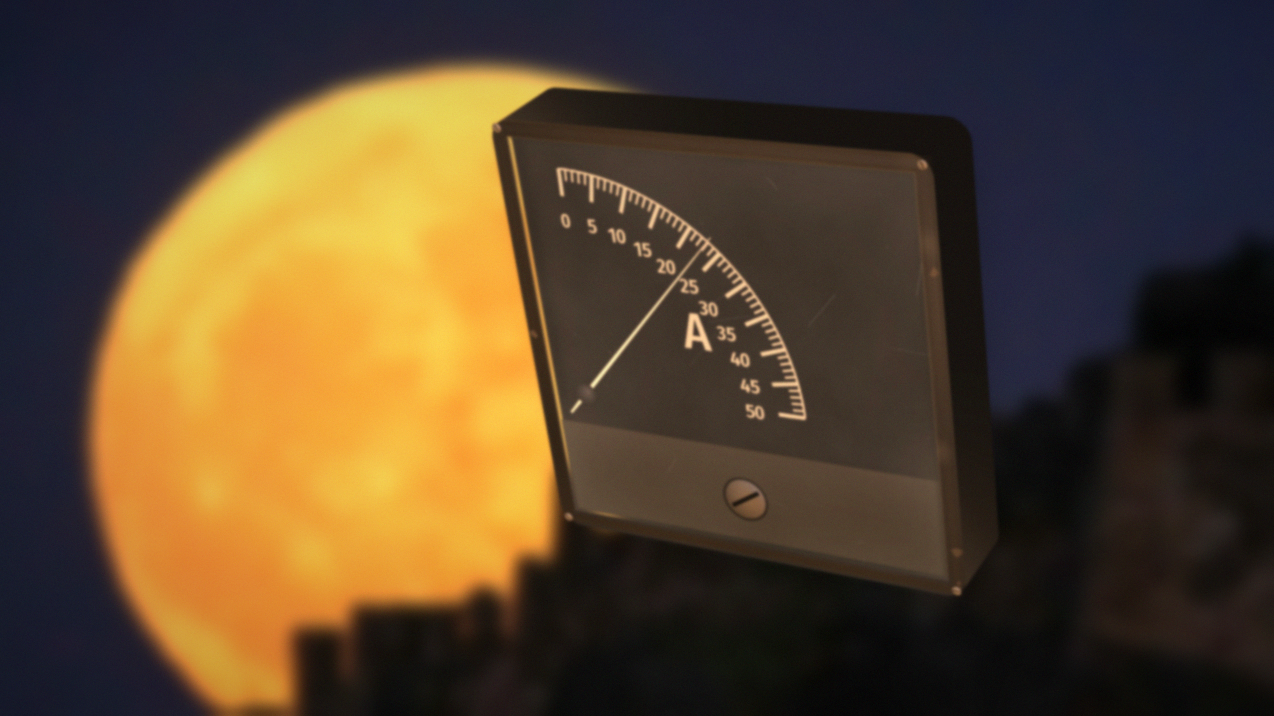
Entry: 23; A
